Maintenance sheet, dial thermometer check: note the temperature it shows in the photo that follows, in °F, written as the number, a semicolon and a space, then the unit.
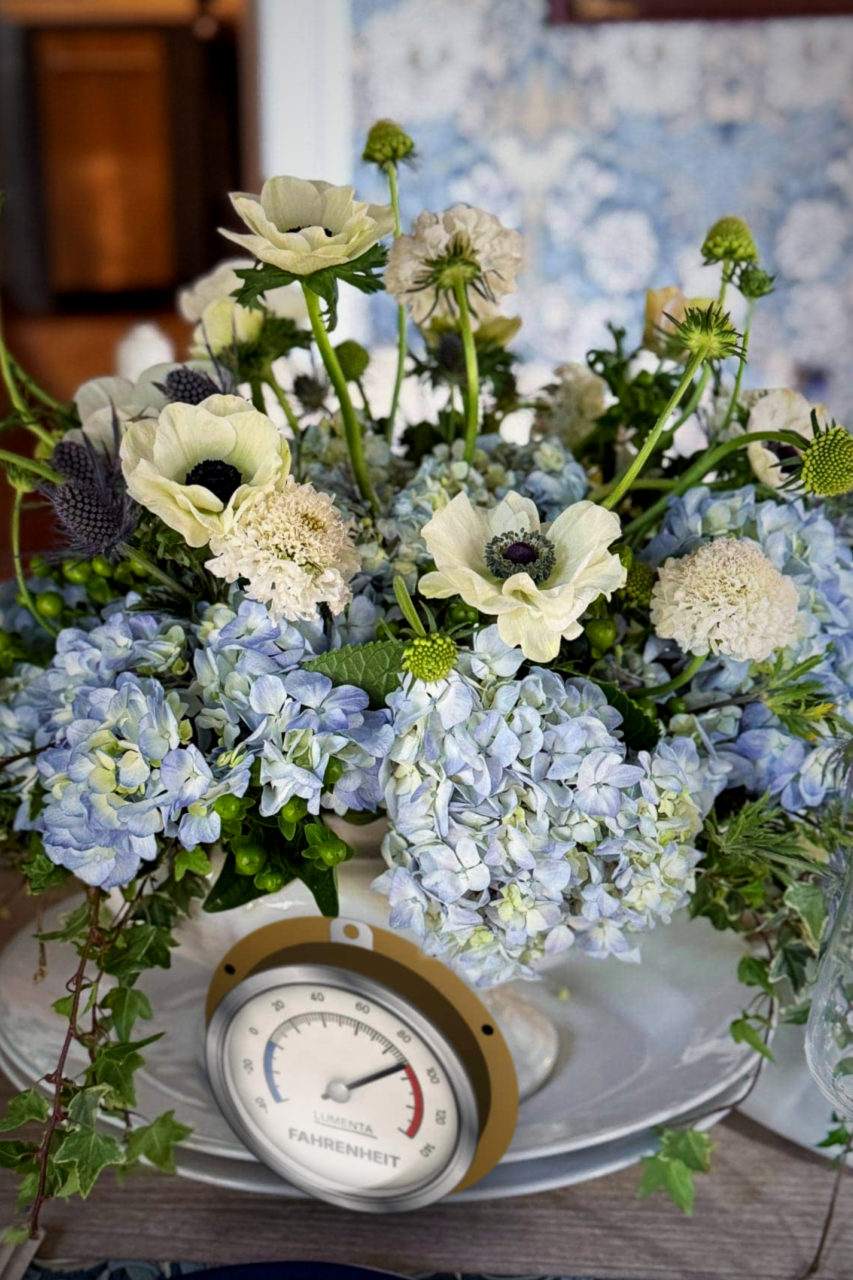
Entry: 90; °F
